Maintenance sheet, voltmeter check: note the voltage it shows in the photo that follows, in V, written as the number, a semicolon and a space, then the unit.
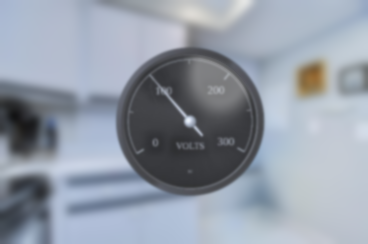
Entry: 100; V
